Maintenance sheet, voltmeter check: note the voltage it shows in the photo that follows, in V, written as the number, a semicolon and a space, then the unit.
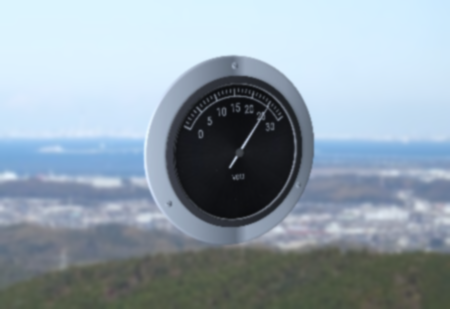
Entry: 25; V
